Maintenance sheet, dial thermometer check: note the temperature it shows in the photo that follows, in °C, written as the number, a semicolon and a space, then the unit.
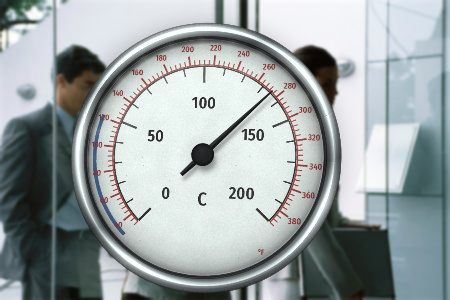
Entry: 135; °C
